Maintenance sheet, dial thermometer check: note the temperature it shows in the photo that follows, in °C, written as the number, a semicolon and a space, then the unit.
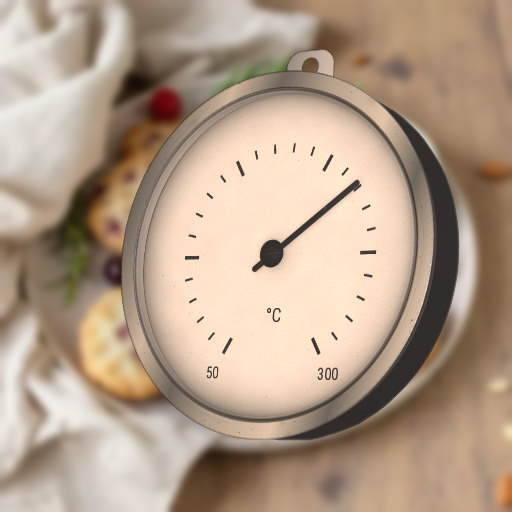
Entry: 220; °C
